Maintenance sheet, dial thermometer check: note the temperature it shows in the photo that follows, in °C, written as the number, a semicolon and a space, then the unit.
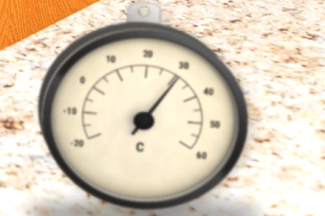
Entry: 30; °C
